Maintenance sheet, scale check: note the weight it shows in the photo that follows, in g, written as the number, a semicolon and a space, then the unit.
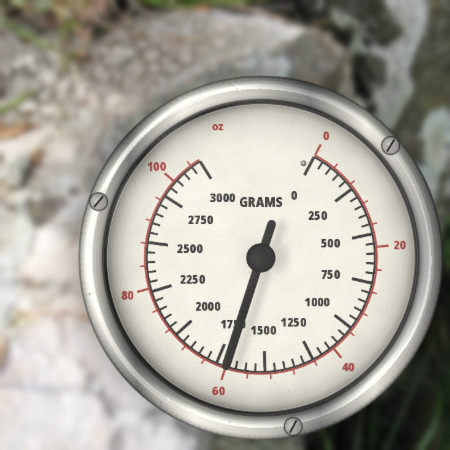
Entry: 1700; g
